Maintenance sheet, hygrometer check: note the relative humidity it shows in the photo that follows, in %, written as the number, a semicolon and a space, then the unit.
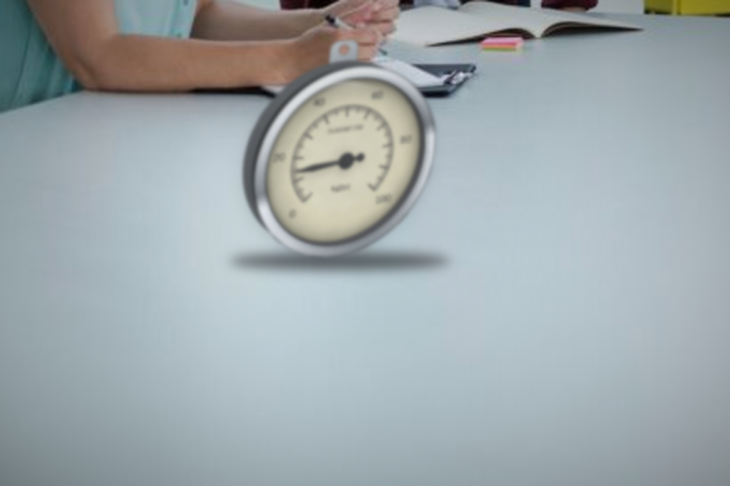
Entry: 15; %
